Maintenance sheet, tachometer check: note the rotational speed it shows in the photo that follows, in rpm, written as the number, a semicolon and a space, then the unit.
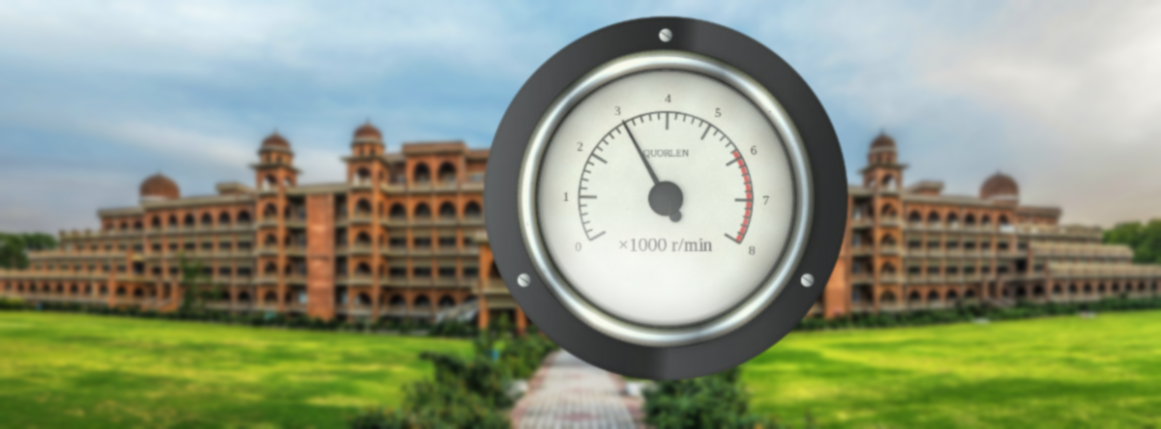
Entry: 3000; rpm
